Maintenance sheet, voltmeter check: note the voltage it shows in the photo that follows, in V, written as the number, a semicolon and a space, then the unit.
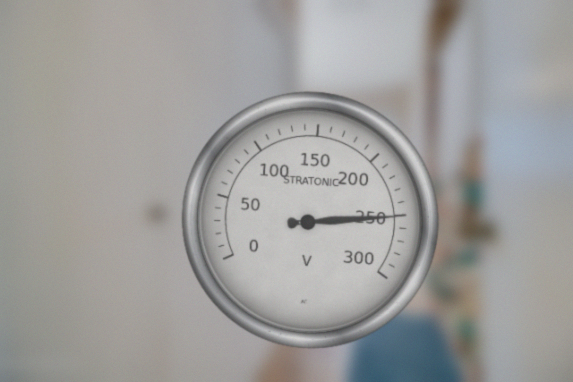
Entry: 250; V
